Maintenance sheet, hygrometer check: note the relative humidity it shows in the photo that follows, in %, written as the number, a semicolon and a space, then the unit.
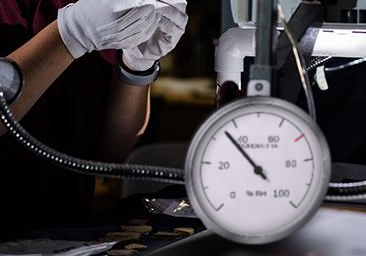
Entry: 35; %
